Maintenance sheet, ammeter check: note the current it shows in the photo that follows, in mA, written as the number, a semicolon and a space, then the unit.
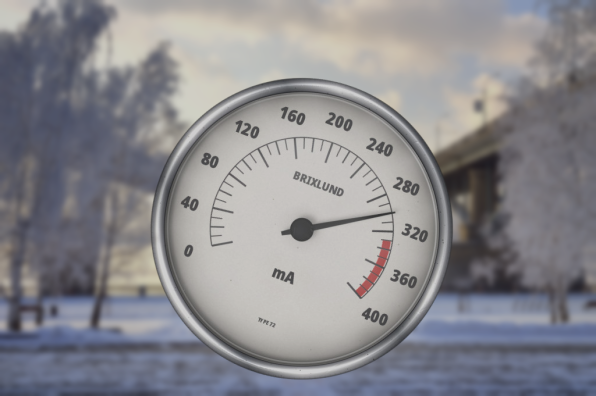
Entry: 300; mA
